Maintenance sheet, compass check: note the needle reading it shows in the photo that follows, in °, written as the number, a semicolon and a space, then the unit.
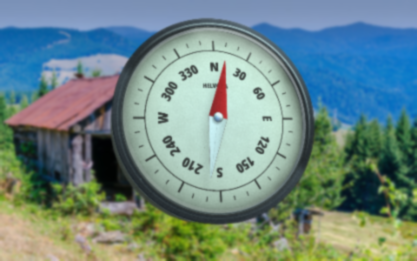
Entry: 10; °
